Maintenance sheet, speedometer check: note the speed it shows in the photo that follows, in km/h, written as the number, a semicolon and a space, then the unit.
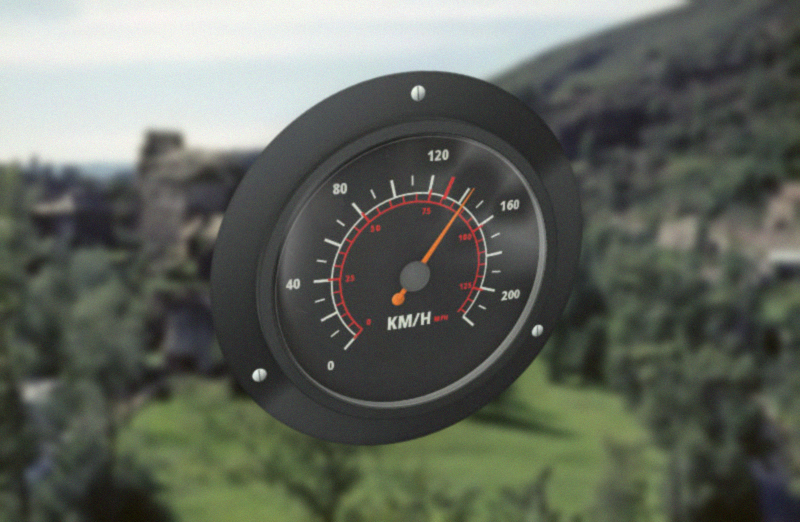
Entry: 140; km/h
